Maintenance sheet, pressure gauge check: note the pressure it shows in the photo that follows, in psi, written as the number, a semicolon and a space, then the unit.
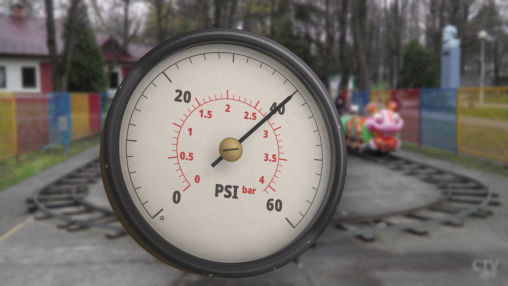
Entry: 40; psi
